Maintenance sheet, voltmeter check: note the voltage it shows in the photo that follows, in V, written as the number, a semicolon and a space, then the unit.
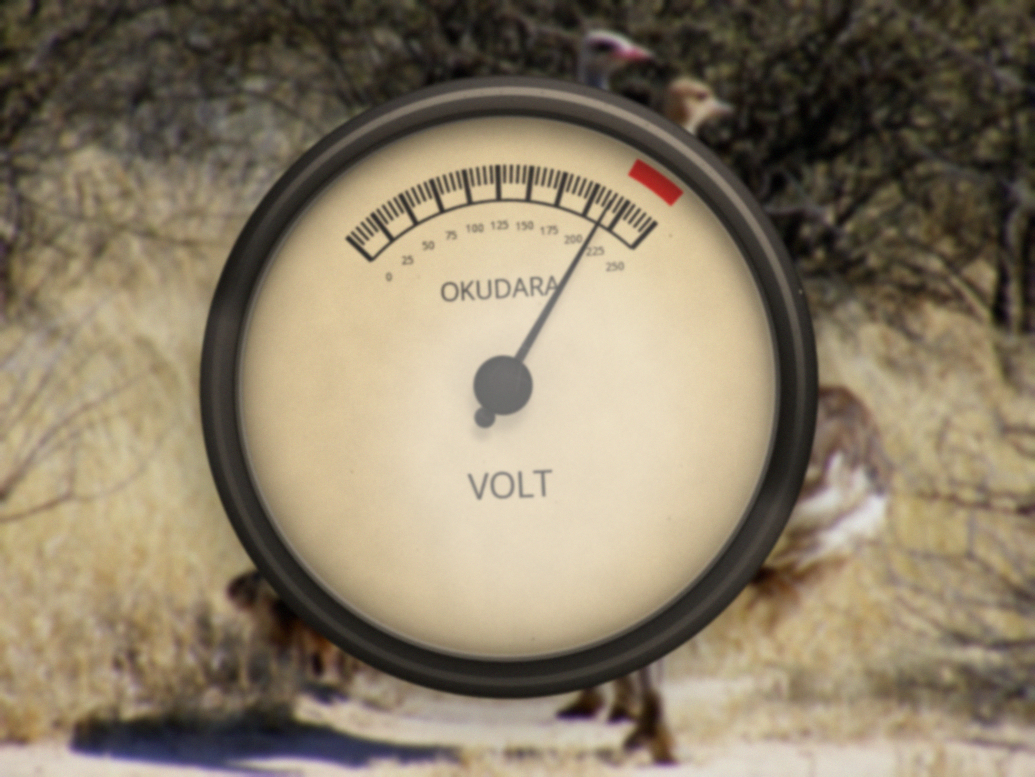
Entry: 215; V
